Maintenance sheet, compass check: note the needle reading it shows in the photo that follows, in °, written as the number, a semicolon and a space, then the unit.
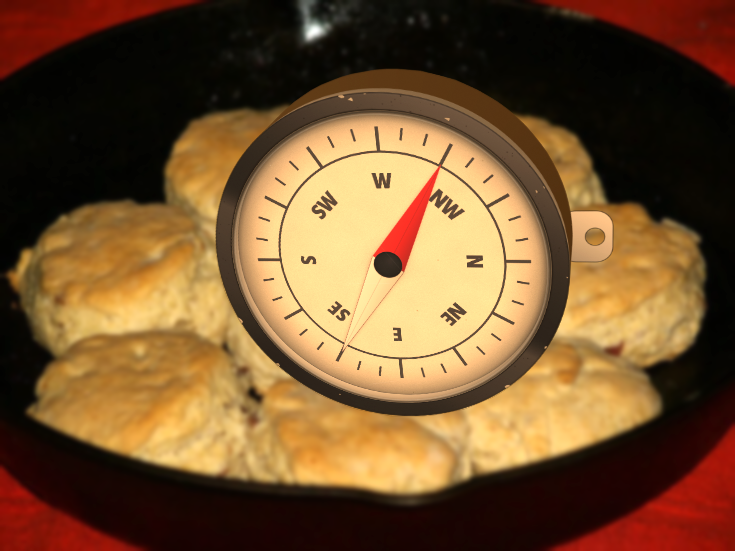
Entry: 300; °
